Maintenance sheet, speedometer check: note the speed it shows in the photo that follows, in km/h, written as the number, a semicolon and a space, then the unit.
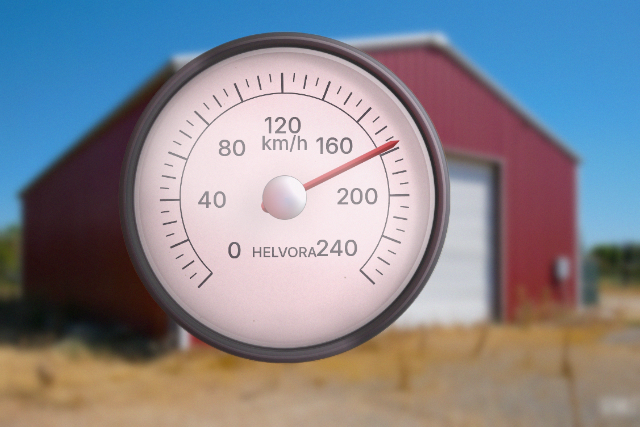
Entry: 177.5; km/h
